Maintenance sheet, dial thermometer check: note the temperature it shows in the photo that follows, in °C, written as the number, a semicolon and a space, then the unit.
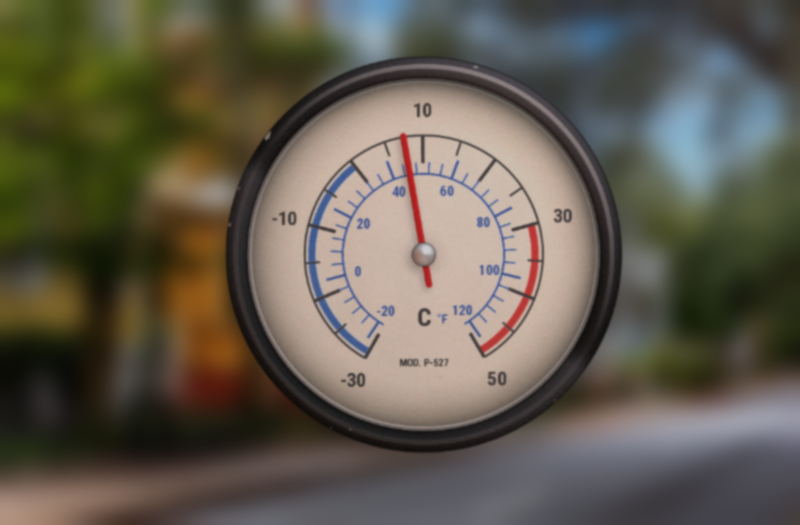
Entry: 7.5; °C
